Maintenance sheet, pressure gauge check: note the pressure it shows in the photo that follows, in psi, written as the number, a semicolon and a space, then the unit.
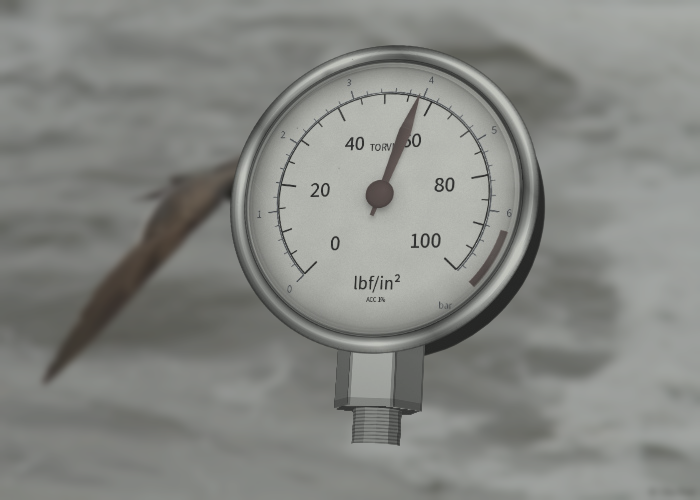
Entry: 57.5; psi
